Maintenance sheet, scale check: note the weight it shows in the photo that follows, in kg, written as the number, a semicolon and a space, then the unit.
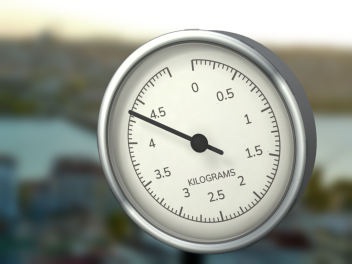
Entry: 4.35; kg
